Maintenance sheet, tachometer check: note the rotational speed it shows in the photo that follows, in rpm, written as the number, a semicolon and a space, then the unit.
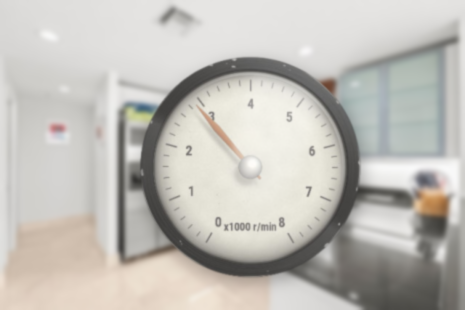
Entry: 2900; rpm
